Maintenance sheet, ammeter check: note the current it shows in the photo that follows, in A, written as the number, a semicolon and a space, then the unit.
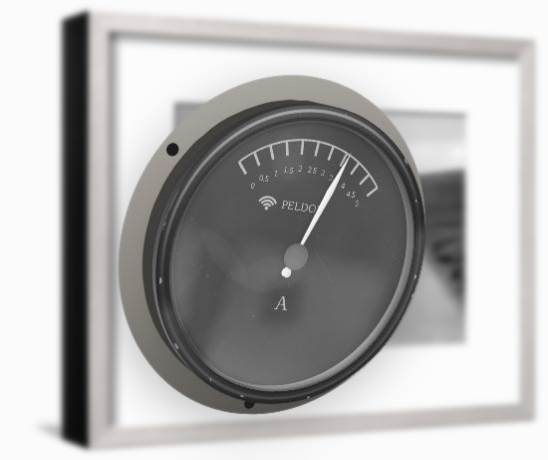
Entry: 3.5; A
